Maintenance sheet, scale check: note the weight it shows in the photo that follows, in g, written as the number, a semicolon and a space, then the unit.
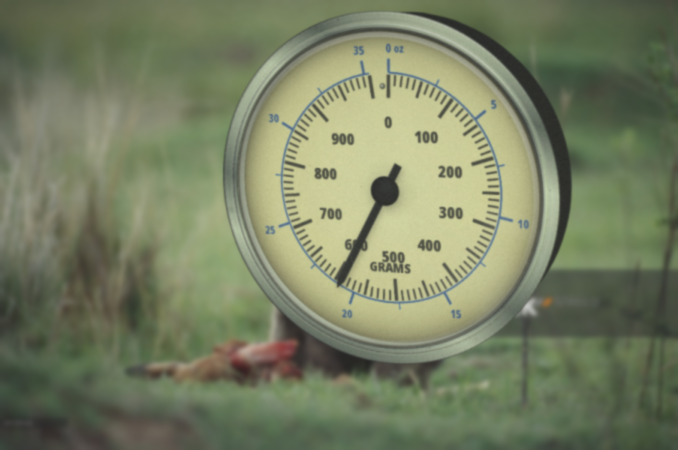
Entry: 590; g
